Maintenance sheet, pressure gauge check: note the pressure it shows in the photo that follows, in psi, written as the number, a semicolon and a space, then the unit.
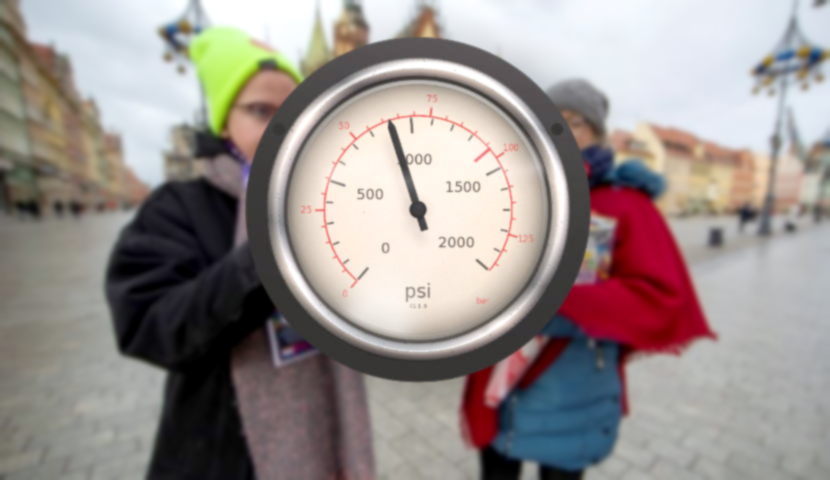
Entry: 900; psi
